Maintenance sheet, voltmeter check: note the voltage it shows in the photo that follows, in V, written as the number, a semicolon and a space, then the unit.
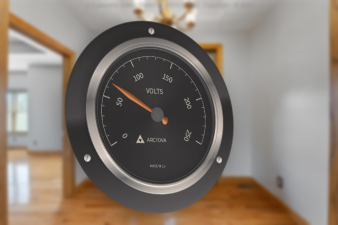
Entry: 65; V
